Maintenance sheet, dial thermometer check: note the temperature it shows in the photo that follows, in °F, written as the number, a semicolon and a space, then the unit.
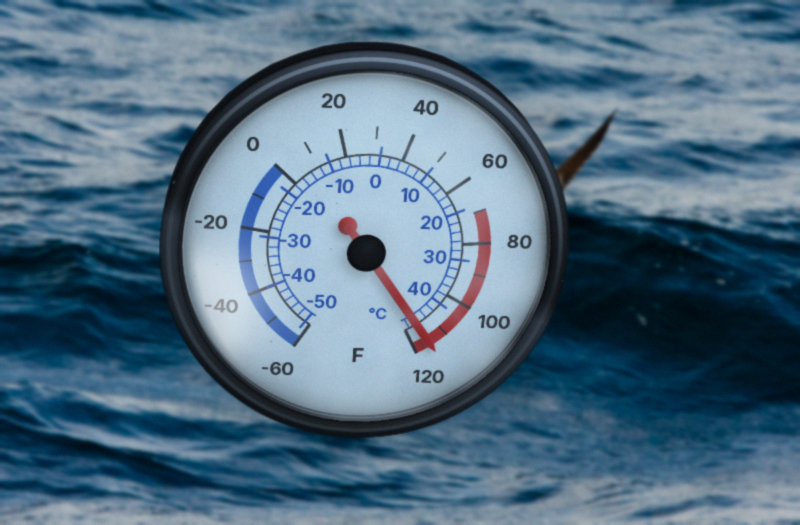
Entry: 115; °F
